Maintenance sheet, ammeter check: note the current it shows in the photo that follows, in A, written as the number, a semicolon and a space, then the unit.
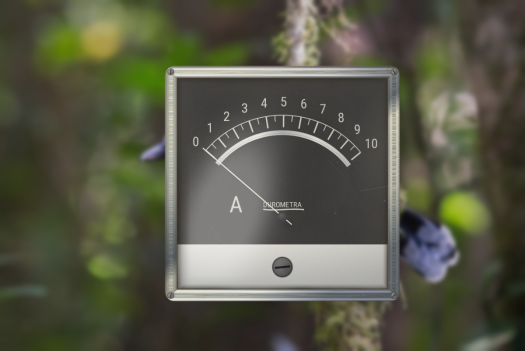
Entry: 0; A
